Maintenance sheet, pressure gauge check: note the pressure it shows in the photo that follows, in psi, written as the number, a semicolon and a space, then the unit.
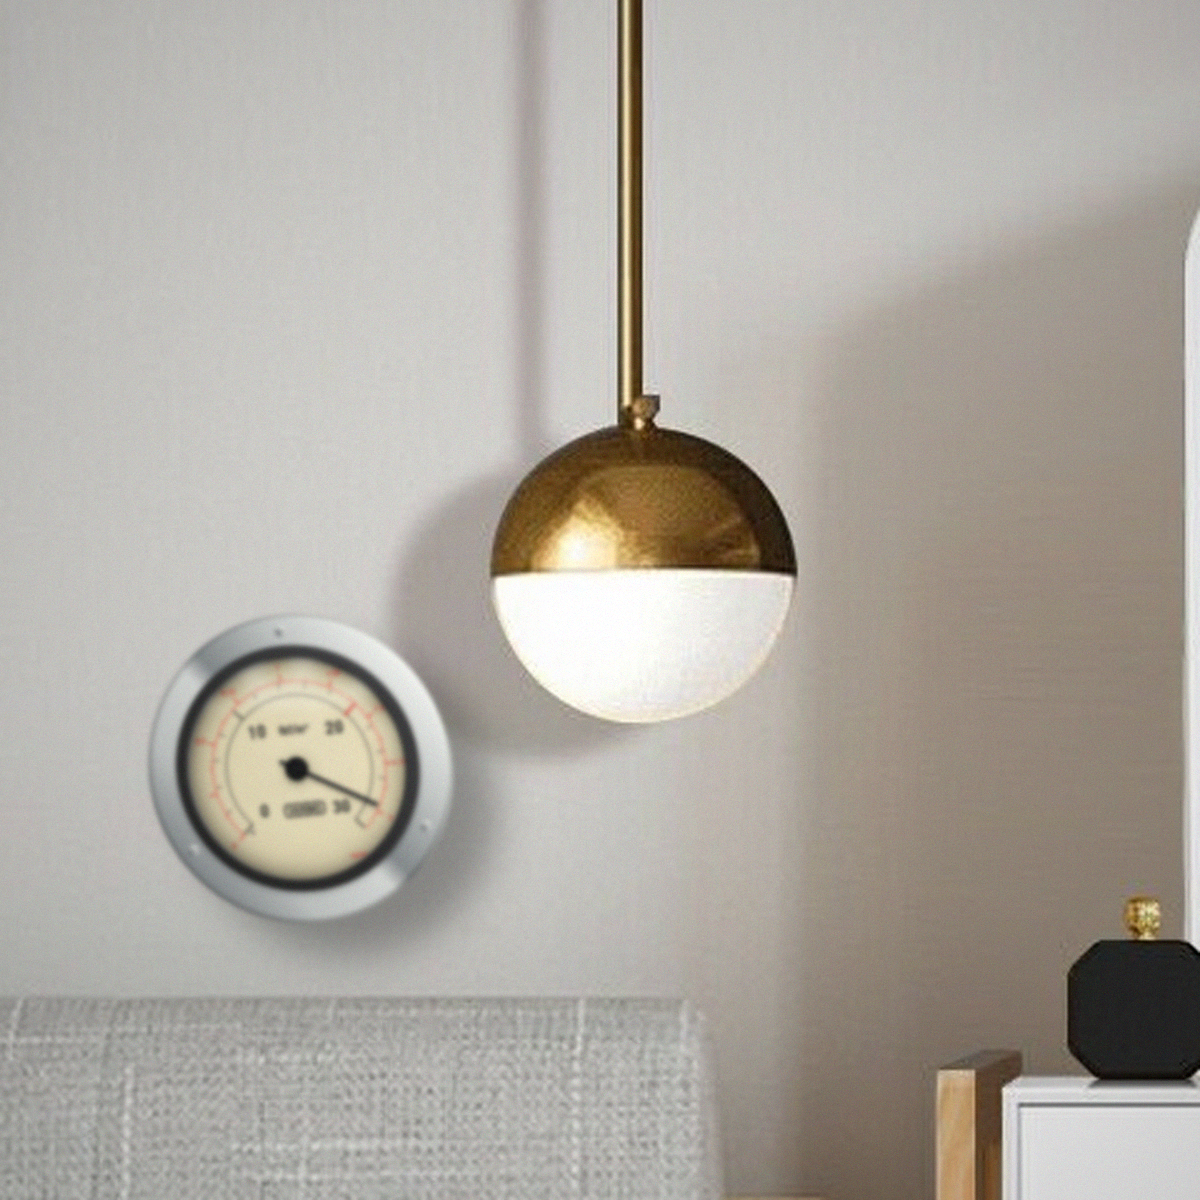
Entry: 28; psi
